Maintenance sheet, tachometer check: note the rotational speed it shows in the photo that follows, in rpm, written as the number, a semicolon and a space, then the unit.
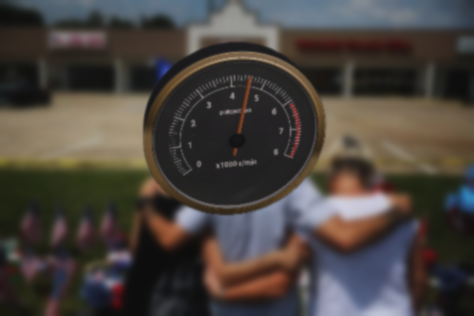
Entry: 4500; rpm
